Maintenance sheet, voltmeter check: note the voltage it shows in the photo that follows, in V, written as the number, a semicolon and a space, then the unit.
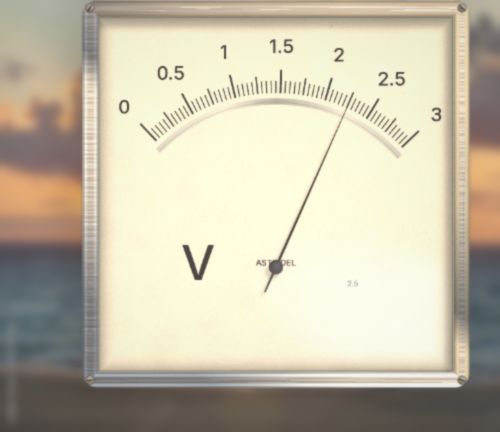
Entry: 2.25; V
